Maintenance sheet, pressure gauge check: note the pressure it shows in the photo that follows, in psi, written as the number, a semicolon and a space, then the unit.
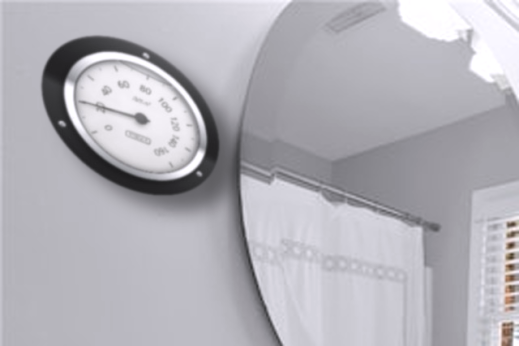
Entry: 20; psi
